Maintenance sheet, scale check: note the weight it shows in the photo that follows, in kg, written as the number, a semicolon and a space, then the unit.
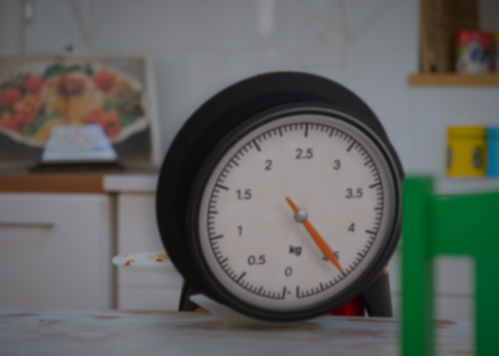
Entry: 4.5; kg
